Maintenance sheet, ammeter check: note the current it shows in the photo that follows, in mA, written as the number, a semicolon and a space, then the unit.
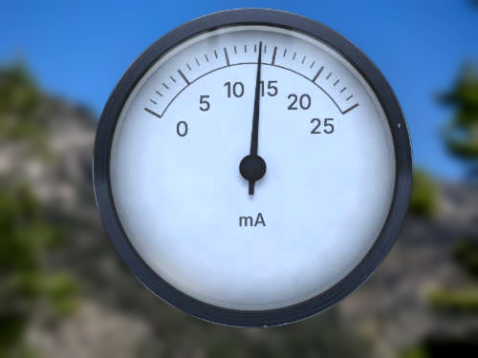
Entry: 13.5; mA
